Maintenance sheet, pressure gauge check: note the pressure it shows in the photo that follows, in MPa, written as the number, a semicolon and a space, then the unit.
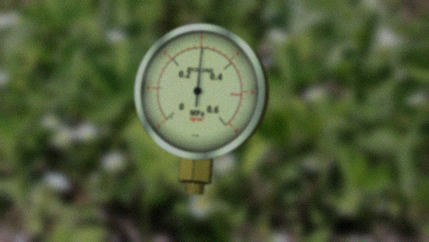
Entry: 0.3; MPa
